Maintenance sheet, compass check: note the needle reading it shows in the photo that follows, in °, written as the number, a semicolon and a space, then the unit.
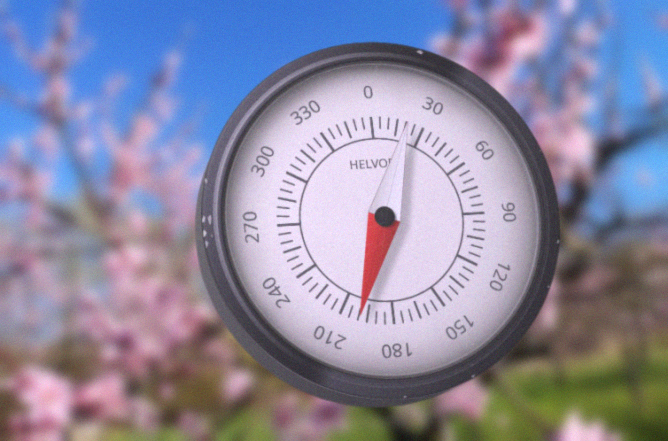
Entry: 200; °
